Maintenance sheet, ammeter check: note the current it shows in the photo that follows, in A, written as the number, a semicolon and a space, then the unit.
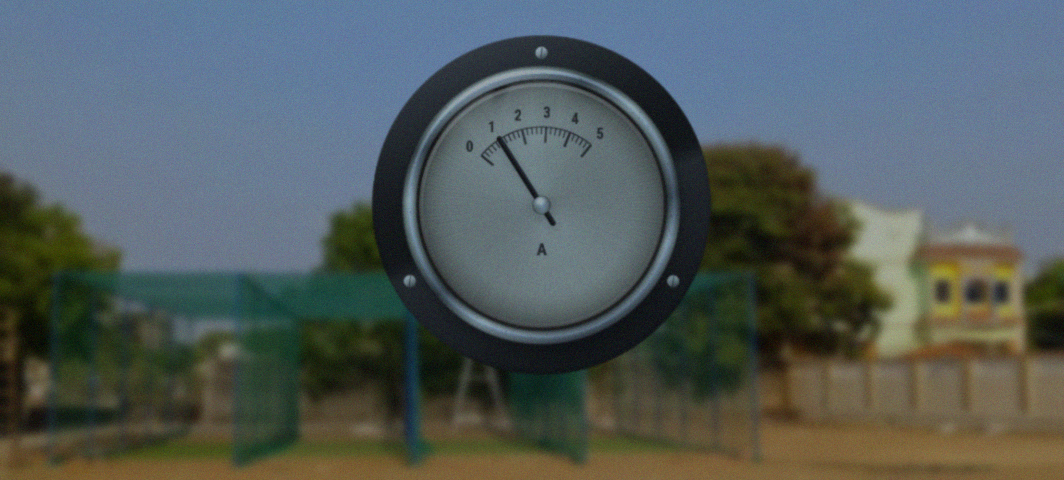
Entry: 1; A
